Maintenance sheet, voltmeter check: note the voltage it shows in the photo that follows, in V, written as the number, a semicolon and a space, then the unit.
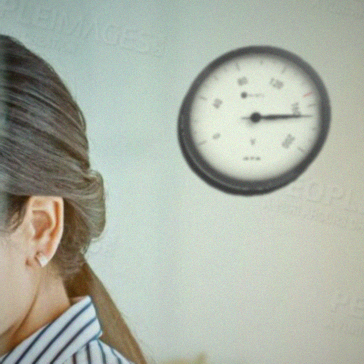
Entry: 170; V
